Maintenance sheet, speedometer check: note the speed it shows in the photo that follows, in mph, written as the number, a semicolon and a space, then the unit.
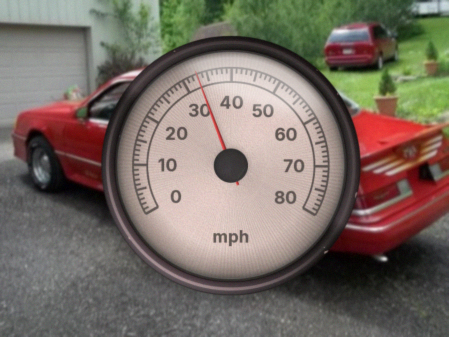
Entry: 33; mph
